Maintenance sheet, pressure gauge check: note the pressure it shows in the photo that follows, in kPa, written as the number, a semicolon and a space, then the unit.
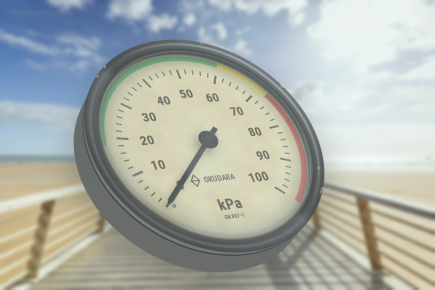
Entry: 0; kPa
